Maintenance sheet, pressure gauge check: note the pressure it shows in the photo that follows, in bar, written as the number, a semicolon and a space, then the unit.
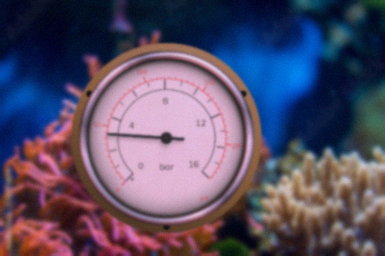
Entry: 3; bar
